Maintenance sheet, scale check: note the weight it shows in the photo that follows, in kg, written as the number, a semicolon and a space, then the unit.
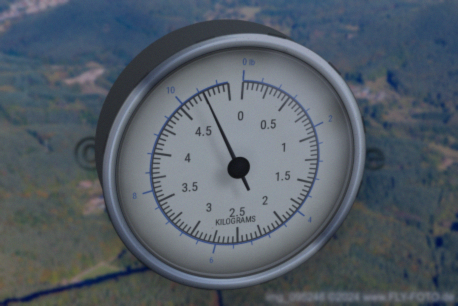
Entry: 4.75; kg
